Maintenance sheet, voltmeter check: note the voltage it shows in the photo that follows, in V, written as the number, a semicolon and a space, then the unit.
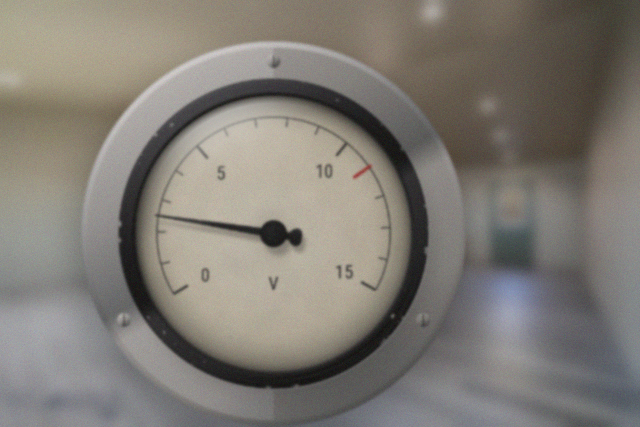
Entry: 2.5; V
